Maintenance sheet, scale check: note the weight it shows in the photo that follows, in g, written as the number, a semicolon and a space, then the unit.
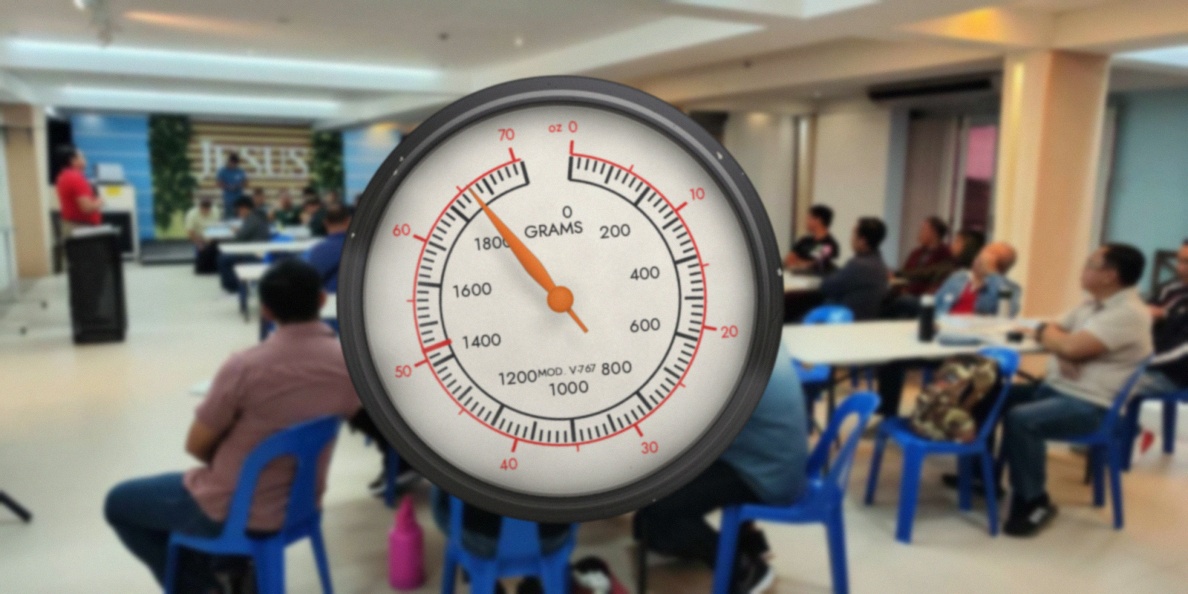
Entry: 1860; g
